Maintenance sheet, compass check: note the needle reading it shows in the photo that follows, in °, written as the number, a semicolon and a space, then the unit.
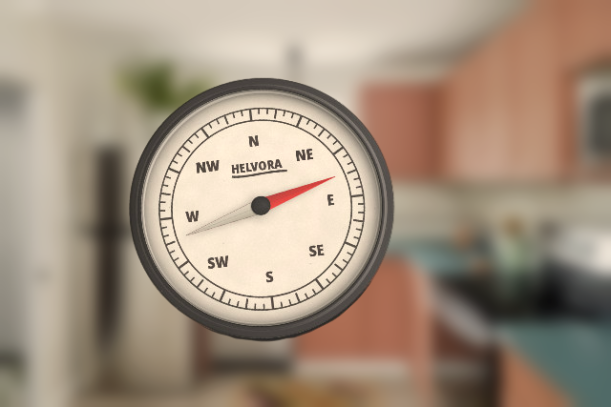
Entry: 75; °
